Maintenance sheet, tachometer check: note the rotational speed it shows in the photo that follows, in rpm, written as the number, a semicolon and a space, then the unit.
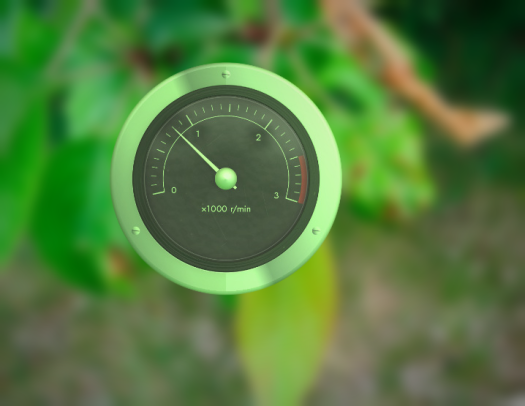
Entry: 800; rpm
